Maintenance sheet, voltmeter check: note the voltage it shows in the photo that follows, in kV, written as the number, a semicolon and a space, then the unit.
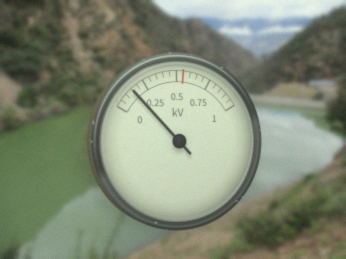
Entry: 0.15; kV
